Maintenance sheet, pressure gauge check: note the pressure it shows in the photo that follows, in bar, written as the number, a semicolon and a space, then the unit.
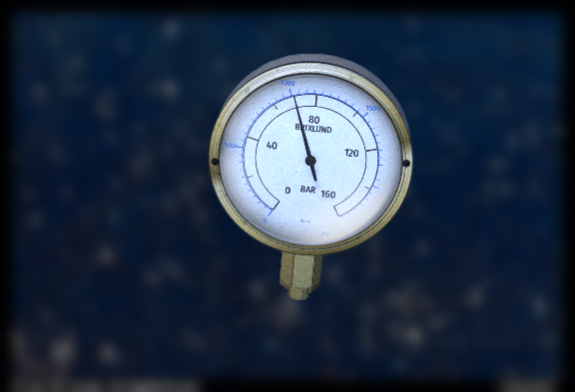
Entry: 70; bar
